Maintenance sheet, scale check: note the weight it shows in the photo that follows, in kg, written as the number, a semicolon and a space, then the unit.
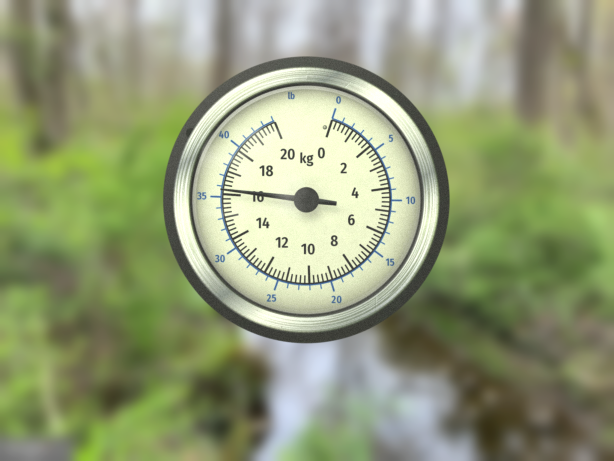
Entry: 16.2; kg
